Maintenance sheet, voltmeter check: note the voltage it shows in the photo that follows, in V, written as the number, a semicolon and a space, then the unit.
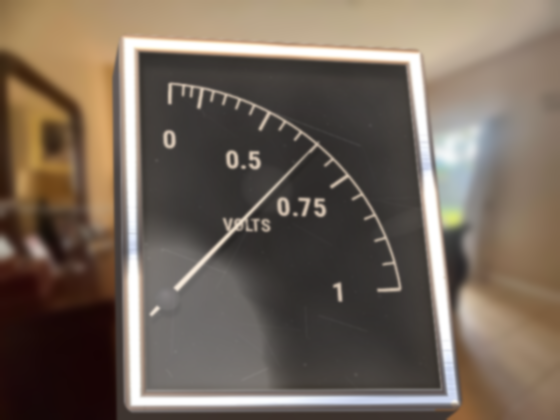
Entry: 0.65; V
